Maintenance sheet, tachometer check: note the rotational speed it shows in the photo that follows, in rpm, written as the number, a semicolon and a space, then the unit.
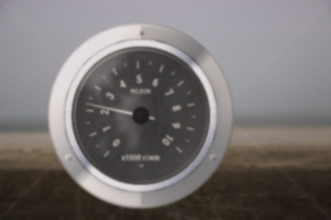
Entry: 2250; rpm
